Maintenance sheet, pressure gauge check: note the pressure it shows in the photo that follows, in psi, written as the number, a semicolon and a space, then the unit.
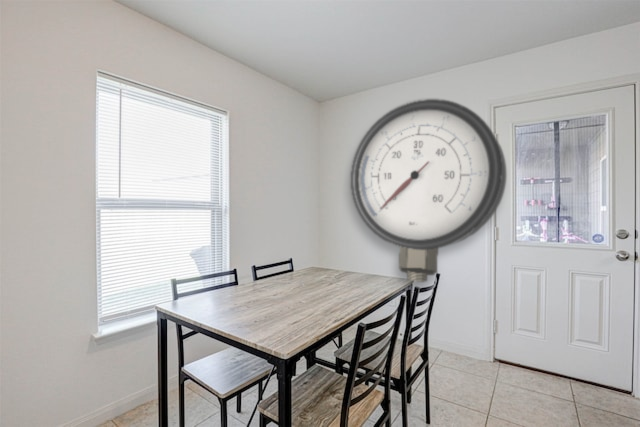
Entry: 0; psi
